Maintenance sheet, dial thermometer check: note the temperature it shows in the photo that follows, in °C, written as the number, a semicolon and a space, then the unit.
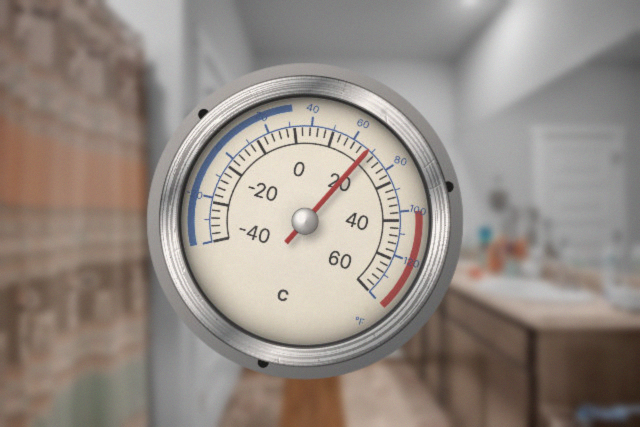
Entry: 20; °C
